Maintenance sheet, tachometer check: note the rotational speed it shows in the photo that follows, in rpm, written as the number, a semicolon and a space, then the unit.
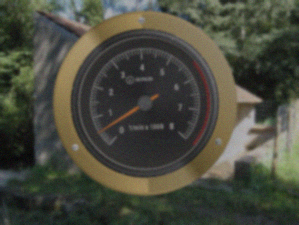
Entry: 500; rpm
